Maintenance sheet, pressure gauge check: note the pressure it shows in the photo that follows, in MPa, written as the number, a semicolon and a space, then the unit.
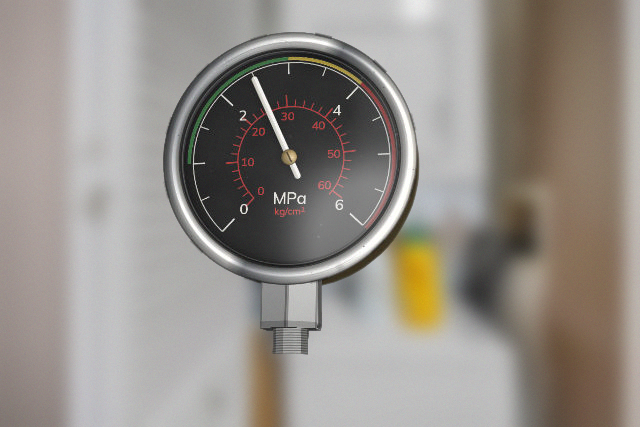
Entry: 2.5; MPa
